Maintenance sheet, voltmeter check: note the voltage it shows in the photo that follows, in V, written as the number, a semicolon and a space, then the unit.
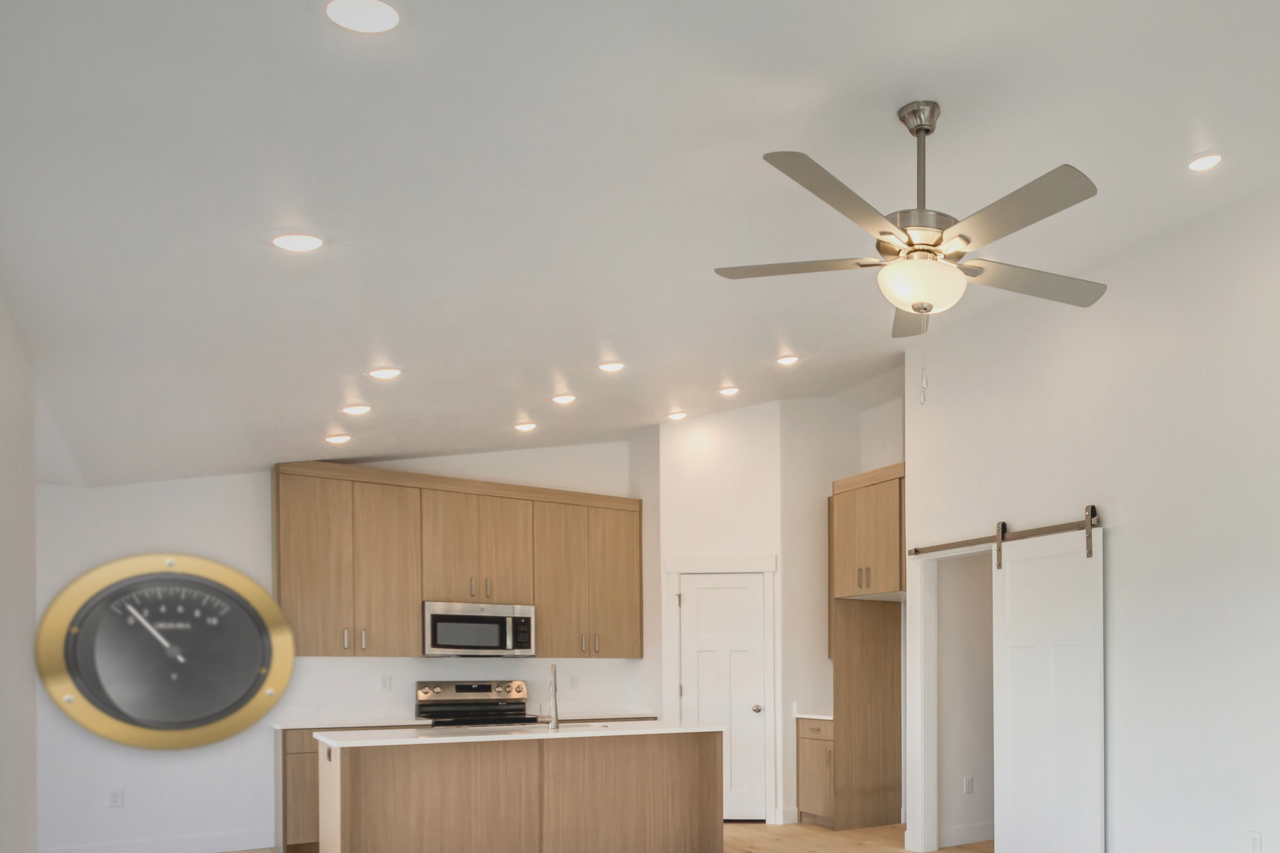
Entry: 1; V
